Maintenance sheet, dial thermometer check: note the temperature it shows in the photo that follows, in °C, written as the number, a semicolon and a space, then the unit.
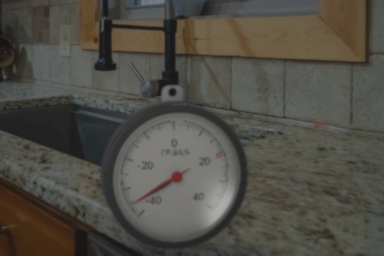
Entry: -35; °C
